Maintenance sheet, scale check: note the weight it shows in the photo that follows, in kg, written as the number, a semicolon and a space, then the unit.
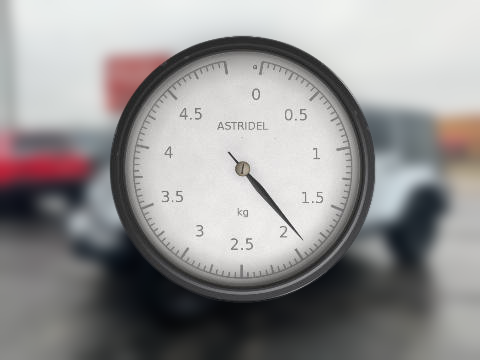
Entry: 1.9; kg
